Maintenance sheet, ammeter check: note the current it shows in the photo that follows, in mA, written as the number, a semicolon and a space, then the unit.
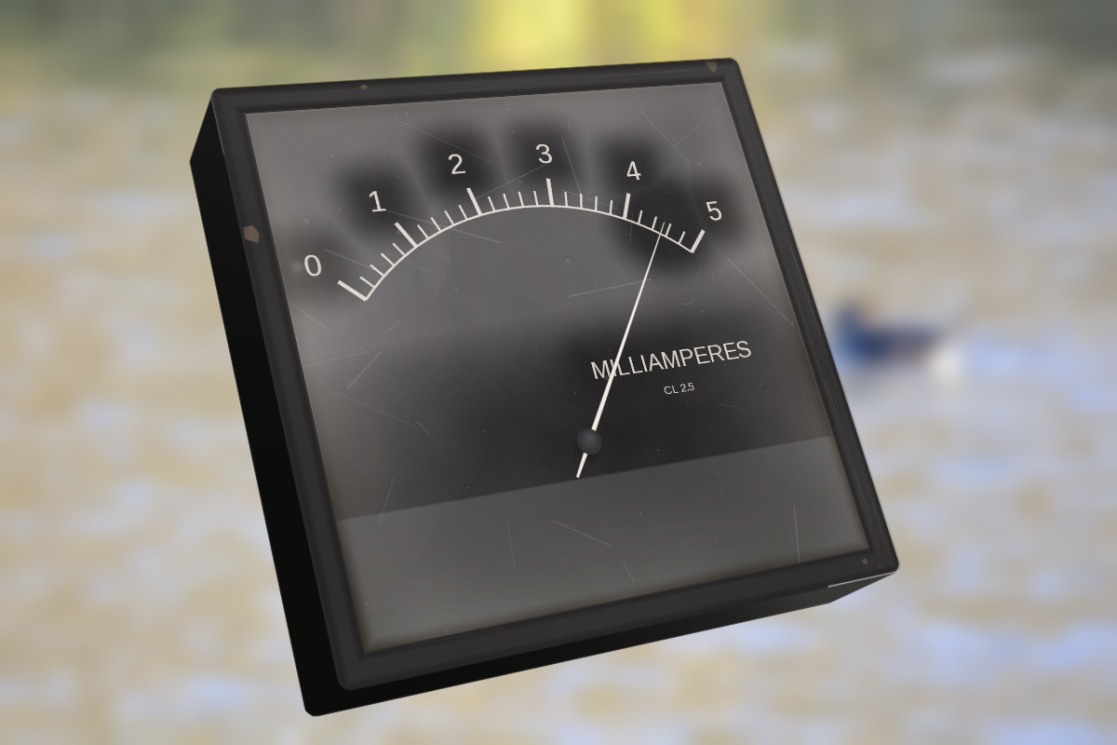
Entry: 4.5; mA
